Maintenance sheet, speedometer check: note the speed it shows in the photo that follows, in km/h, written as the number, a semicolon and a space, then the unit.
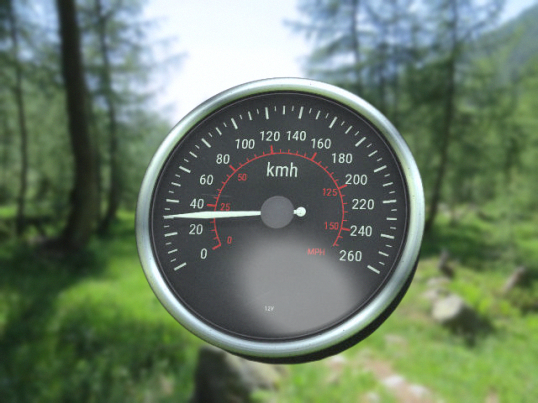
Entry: 30; km/h
